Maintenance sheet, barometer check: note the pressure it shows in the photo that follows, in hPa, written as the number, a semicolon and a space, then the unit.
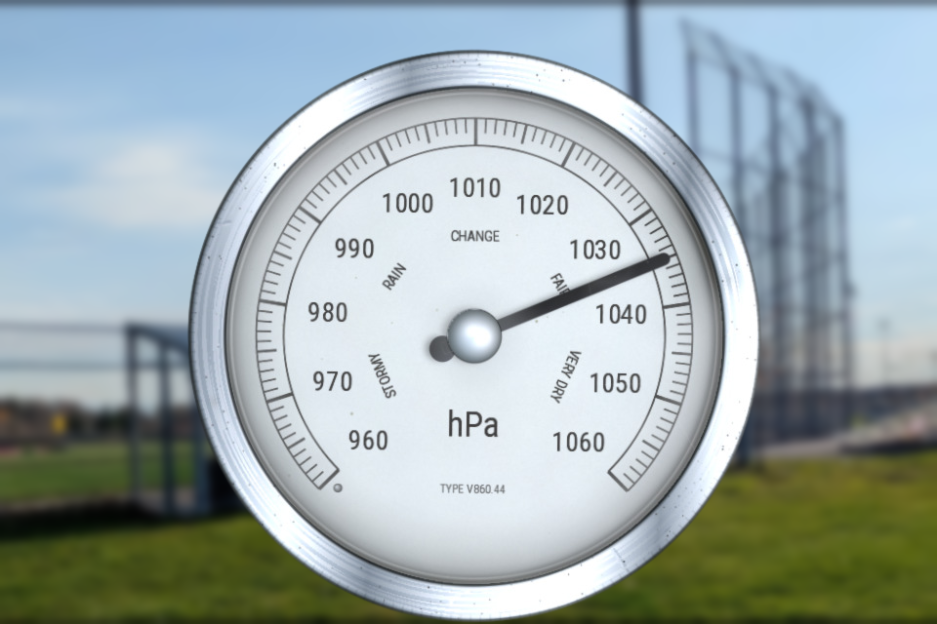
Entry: 1035; hPa
